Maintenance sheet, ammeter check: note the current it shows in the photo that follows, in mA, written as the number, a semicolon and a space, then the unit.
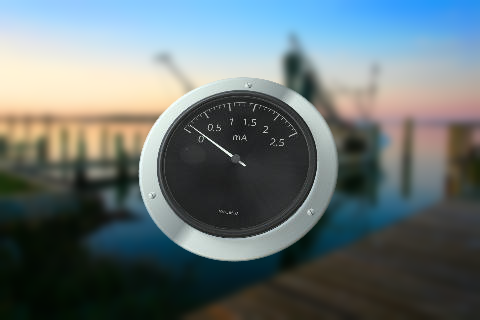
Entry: 0.1; mA
